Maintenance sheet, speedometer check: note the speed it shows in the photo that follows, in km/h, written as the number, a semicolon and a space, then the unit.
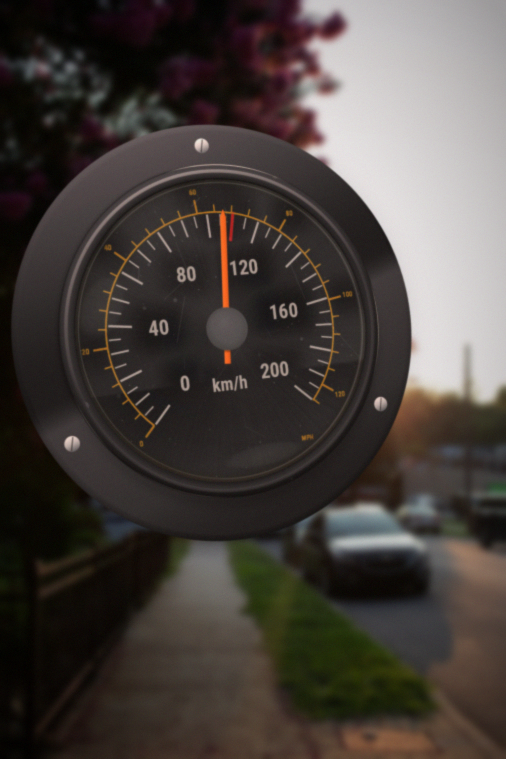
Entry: 105; km/h
